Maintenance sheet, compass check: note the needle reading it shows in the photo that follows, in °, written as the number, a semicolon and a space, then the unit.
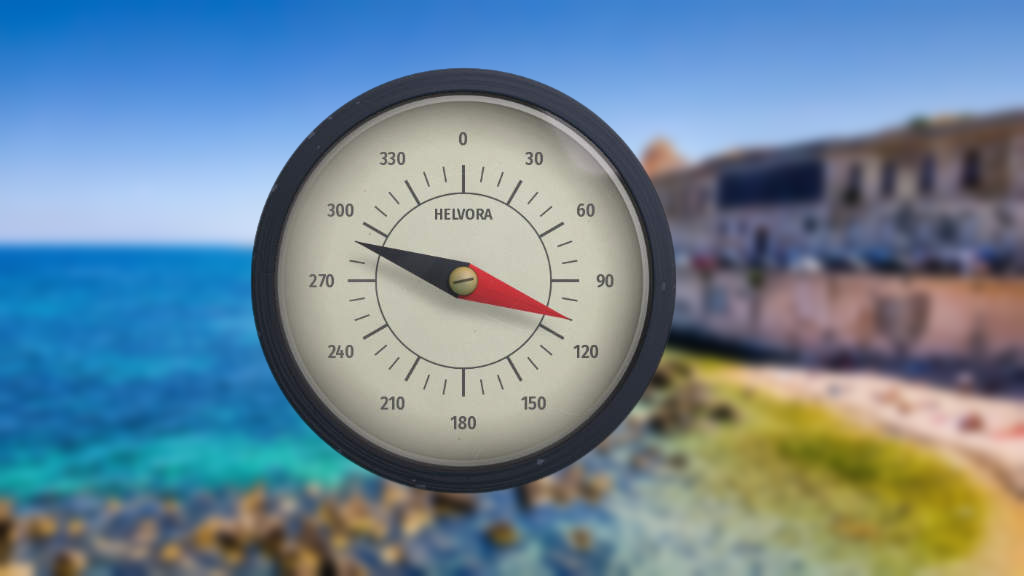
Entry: 110; °
